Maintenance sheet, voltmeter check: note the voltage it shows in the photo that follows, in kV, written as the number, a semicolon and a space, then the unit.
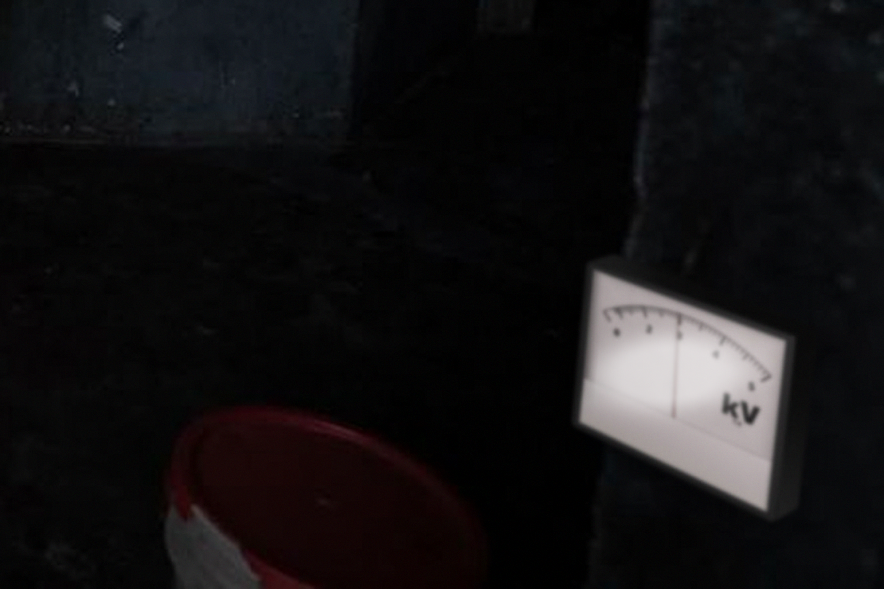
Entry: 3; kV
